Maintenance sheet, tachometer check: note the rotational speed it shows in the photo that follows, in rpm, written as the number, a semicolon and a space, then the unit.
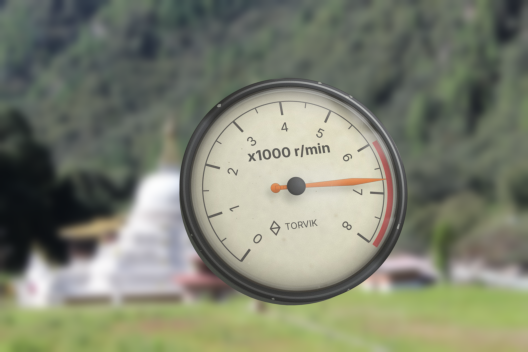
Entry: 6750; rpm
